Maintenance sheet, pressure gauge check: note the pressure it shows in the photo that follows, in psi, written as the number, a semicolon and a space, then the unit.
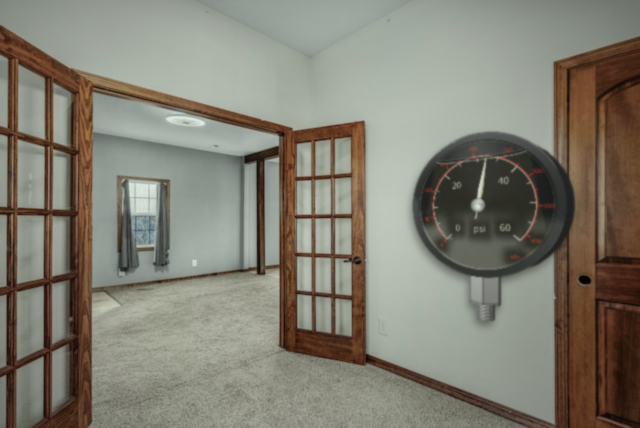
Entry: 32.5; psi
